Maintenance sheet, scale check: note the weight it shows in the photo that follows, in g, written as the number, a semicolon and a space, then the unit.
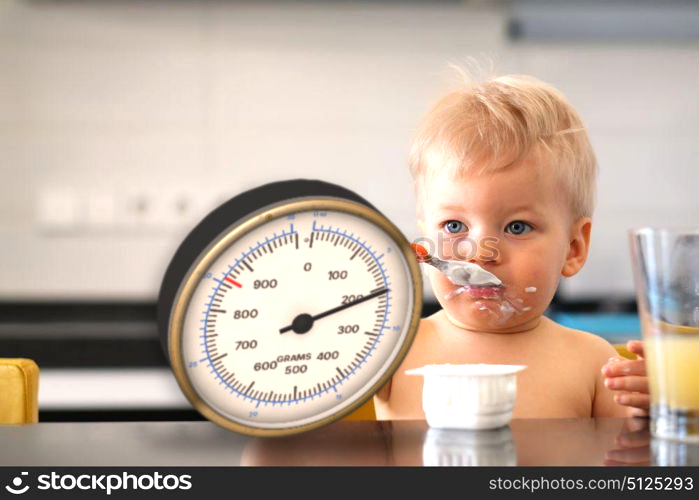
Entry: 200; g
